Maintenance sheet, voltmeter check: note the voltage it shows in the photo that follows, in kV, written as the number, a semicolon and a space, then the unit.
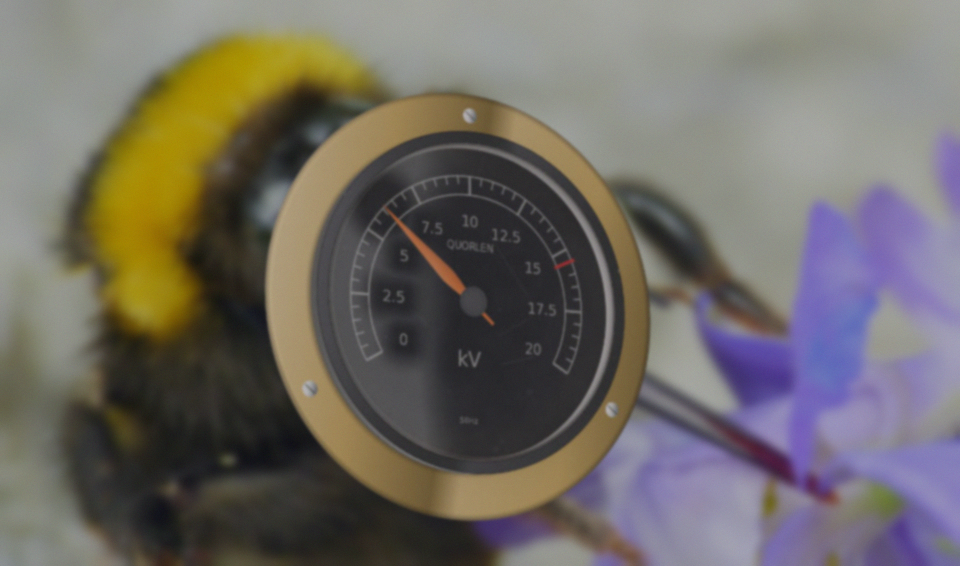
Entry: 6; kV
